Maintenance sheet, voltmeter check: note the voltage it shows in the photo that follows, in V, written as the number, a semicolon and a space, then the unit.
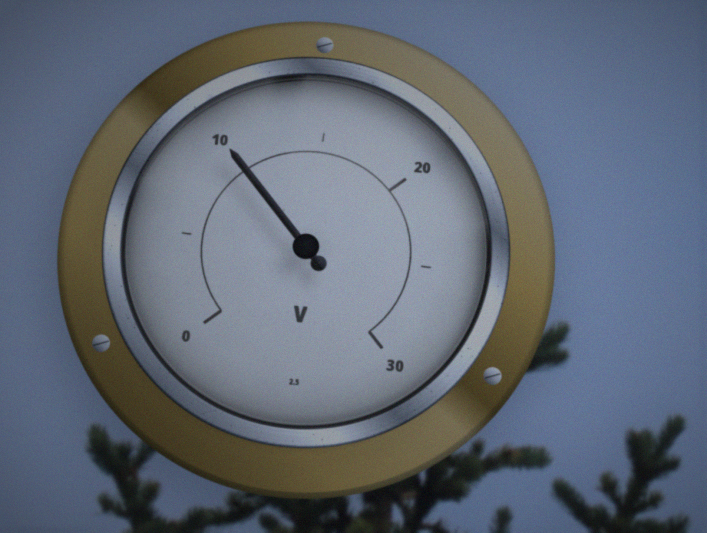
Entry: 10; V
